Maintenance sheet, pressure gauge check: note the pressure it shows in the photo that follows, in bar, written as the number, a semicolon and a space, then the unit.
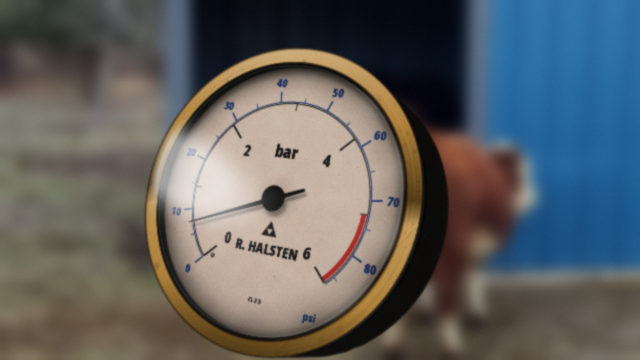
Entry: 0.5; bar
